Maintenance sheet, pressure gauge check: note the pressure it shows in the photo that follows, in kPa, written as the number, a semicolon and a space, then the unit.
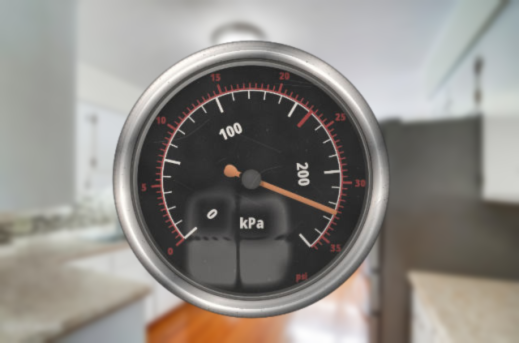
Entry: 225; kPa
